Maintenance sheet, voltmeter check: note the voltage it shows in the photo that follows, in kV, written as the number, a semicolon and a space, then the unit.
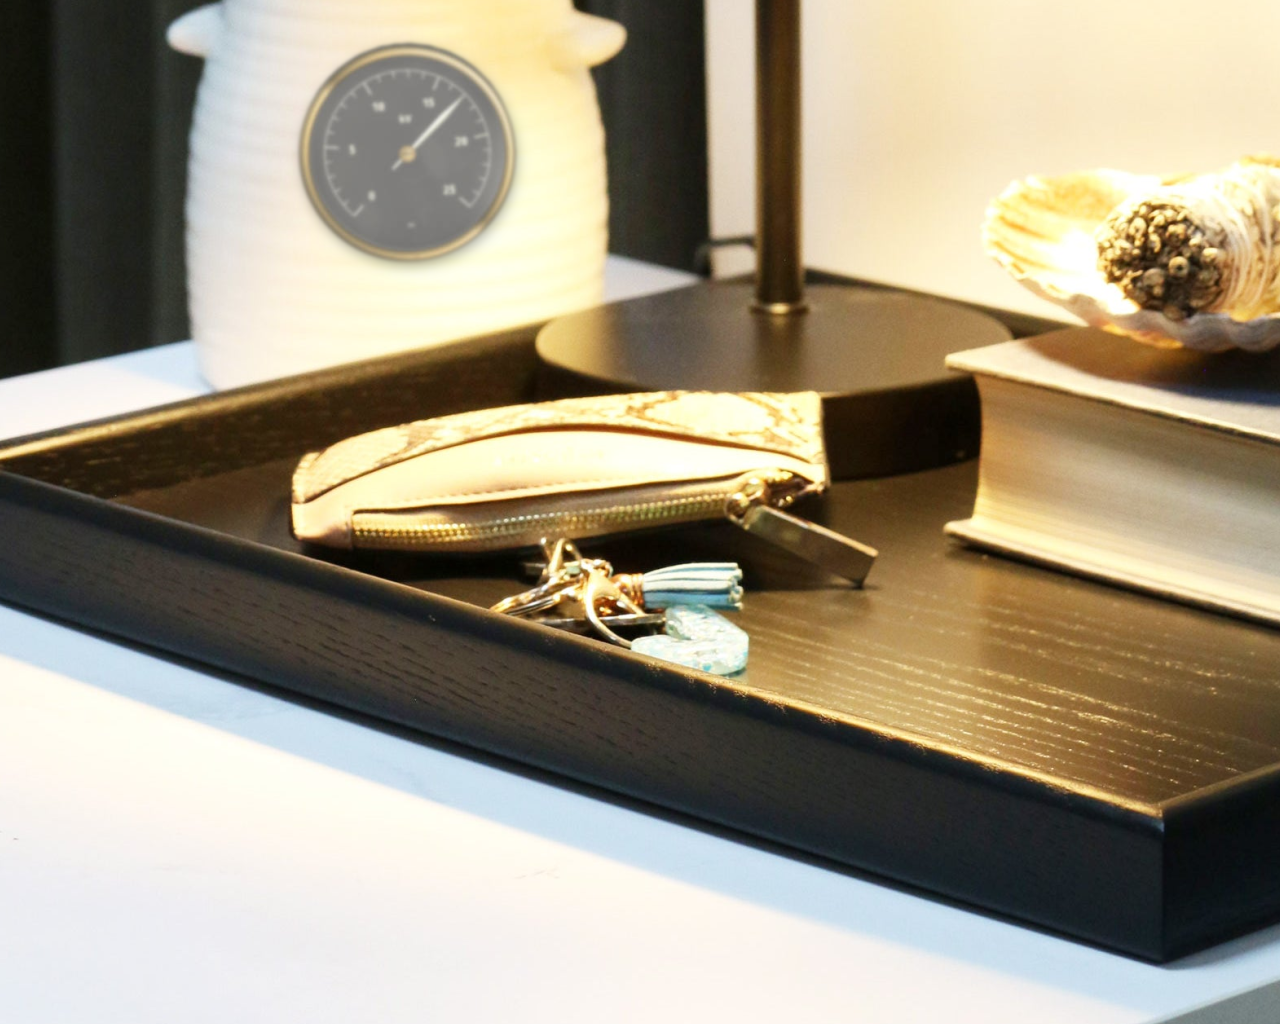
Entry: 17; kV
